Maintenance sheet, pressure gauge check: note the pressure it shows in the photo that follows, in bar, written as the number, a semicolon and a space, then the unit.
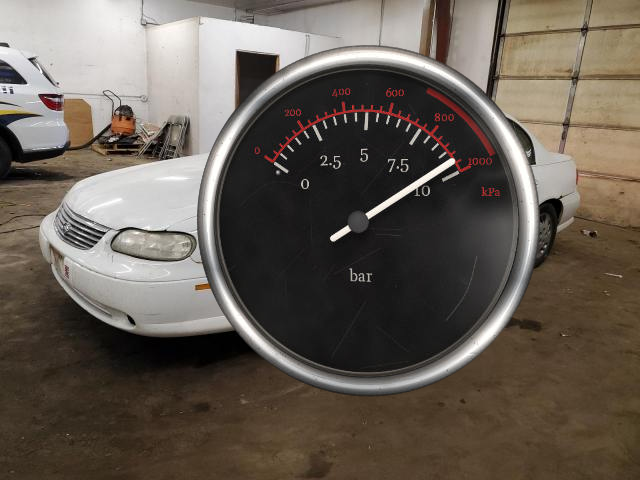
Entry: 9.5; bar
